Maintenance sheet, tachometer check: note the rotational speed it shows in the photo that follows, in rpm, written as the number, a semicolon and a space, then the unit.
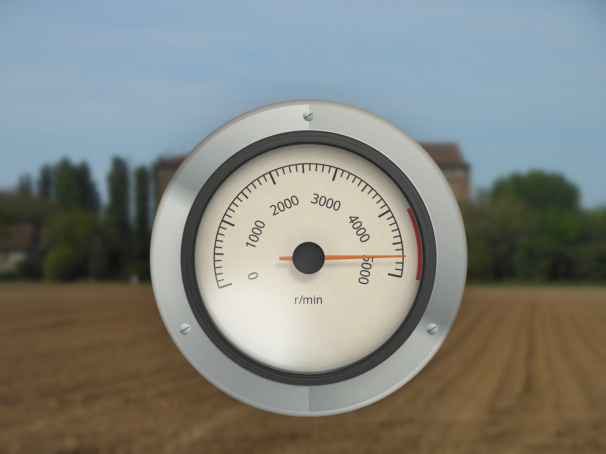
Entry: 4700; rpm
